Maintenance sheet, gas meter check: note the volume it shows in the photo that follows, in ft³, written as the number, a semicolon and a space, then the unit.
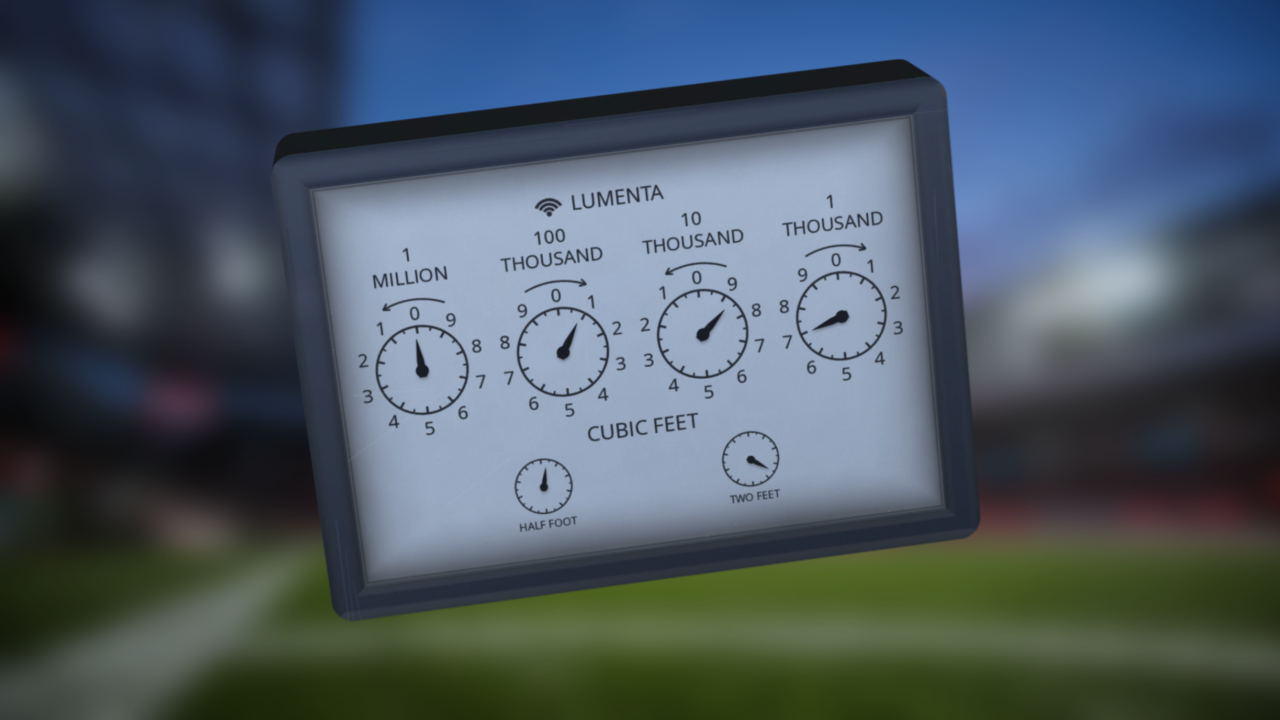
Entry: 8700; ft³
